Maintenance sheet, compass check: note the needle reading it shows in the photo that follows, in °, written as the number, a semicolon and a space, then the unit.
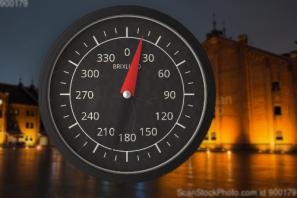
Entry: 15; °
